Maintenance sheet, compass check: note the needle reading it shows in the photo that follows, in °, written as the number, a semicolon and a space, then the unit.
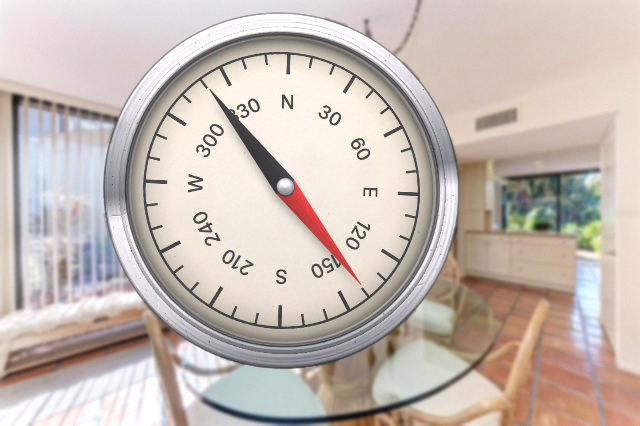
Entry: 140; °
